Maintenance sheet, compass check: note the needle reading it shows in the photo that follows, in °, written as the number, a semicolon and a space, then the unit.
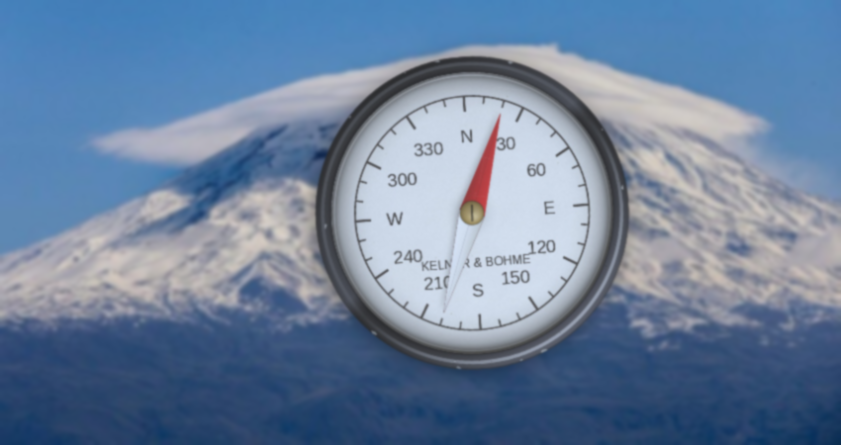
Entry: 20; °
